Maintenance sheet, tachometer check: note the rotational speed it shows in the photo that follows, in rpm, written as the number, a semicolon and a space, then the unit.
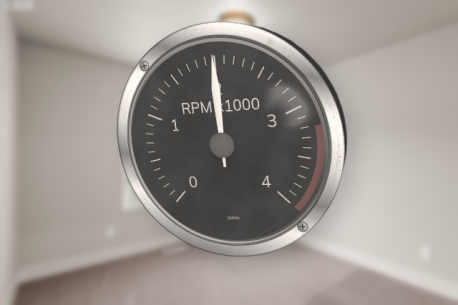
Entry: 2000; rpm
